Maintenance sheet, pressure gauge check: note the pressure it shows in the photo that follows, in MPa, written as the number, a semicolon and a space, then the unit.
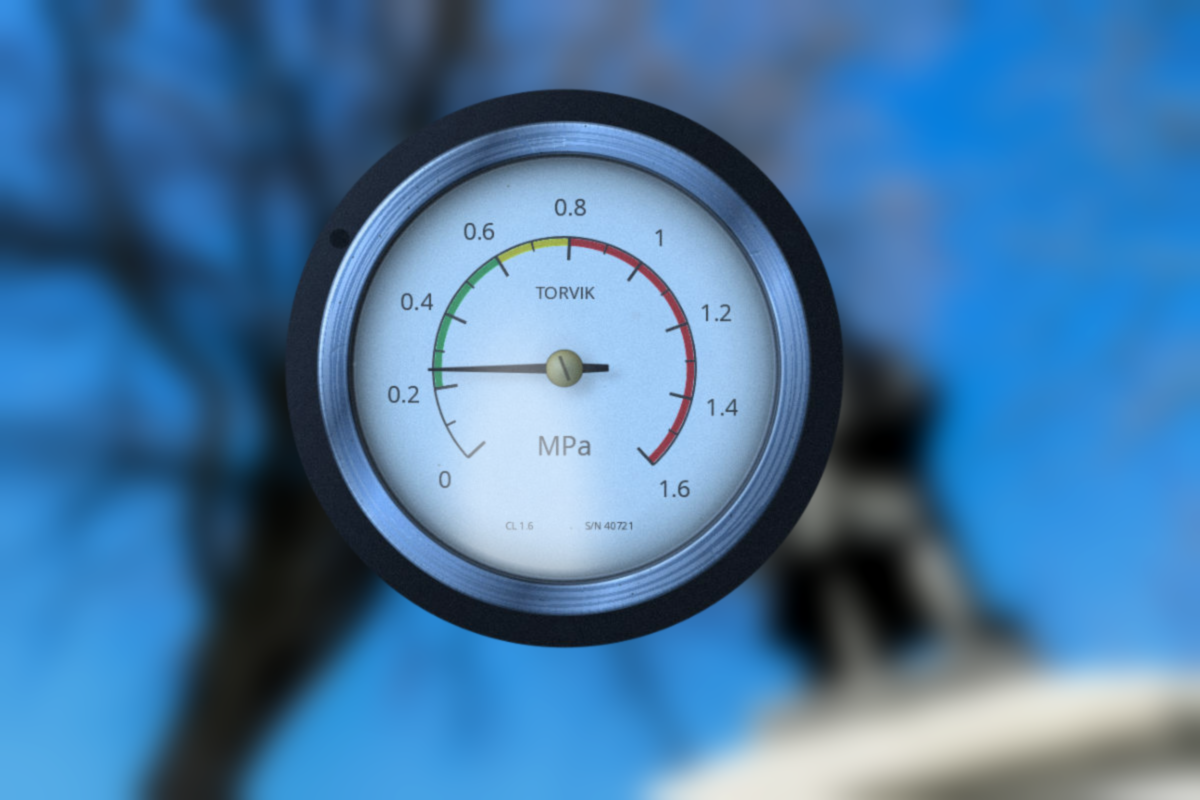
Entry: 0.25; MPa
